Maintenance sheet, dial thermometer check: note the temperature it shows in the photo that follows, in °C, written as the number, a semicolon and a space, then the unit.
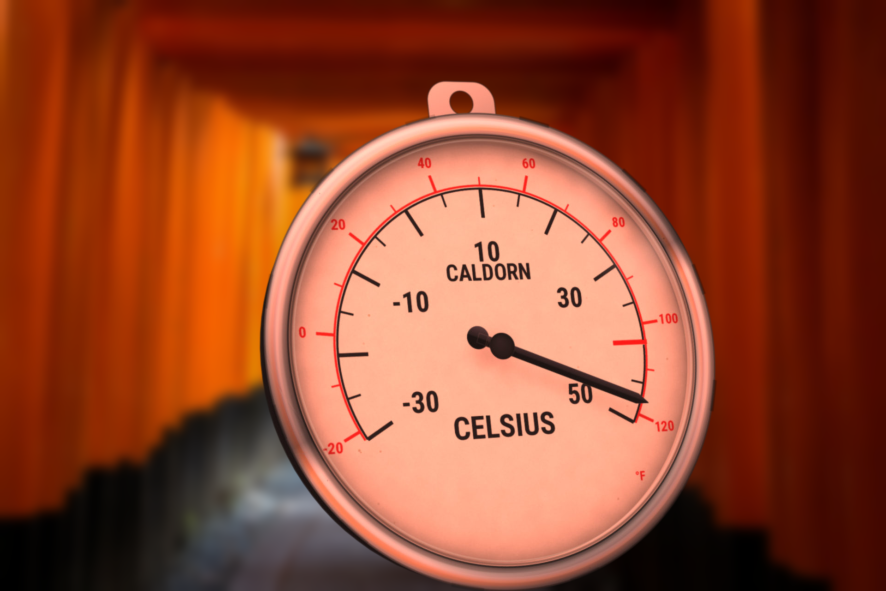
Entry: 47.5; °C
